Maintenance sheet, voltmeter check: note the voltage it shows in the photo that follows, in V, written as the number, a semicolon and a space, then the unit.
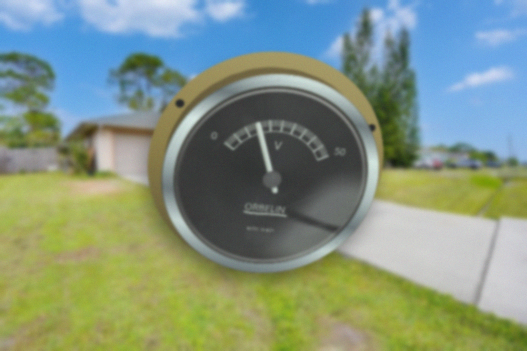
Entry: 15; V
